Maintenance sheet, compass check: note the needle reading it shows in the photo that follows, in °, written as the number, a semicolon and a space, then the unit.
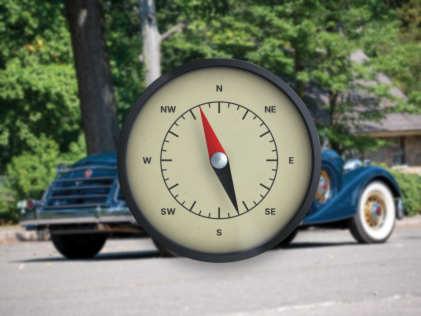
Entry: 340; °
